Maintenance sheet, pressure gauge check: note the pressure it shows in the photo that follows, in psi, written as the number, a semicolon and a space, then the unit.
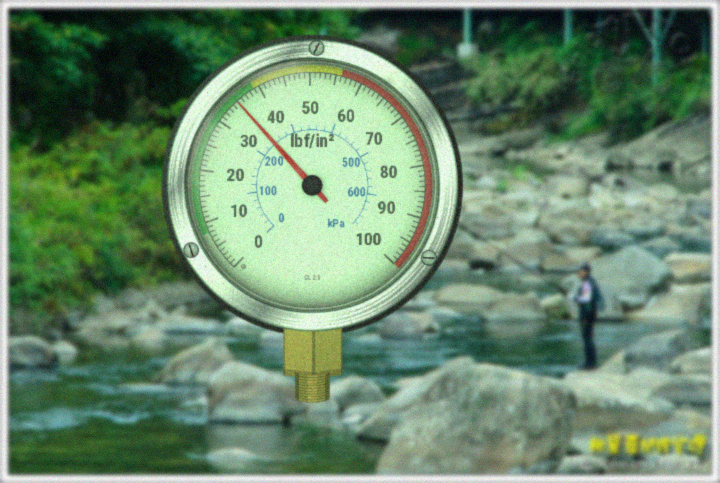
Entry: 35; psi
